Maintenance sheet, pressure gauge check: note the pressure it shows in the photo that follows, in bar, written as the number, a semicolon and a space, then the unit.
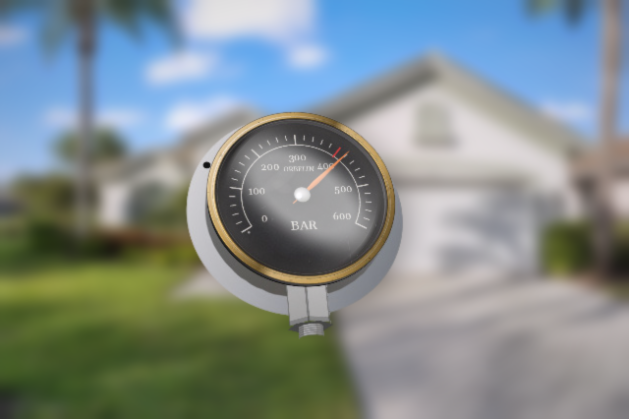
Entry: 420; bar
